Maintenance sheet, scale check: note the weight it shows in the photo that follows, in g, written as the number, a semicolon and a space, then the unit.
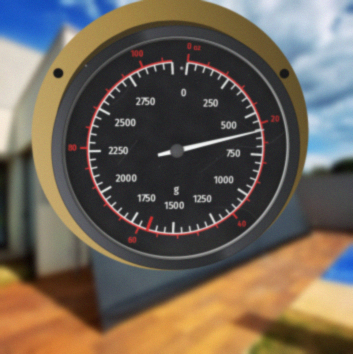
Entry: 600; g
